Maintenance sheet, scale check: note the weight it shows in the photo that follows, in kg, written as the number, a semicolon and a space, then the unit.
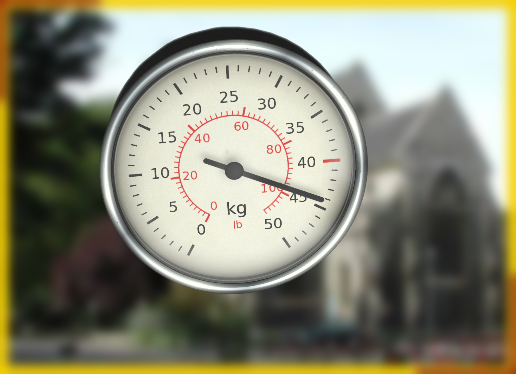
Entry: 44; kg
